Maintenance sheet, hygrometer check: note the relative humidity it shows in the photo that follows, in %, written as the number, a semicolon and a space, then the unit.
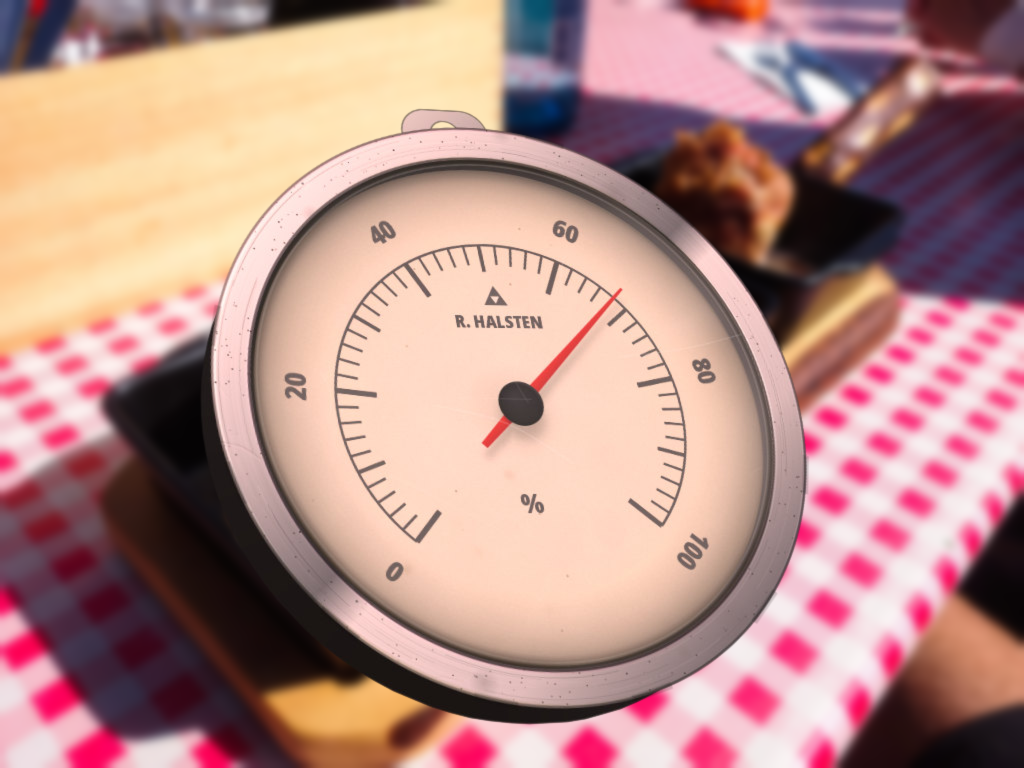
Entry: 68; %
